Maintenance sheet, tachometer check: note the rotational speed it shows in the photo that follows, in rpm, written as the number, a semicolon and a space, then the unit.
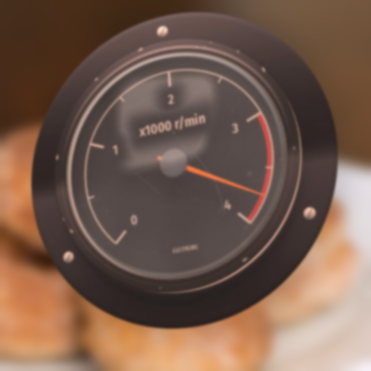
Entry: 3750; rpm
